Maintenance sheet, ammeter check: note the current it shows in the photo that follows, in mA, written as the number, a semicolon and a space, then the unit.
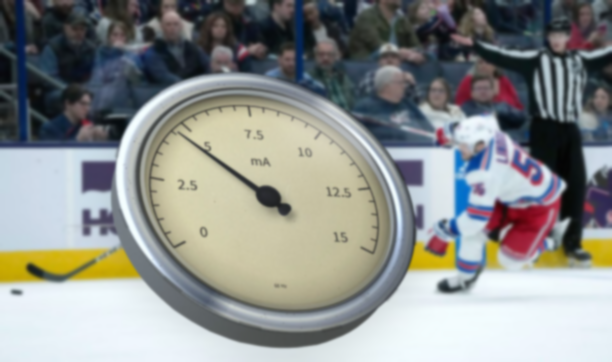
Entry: 4.5; mA
